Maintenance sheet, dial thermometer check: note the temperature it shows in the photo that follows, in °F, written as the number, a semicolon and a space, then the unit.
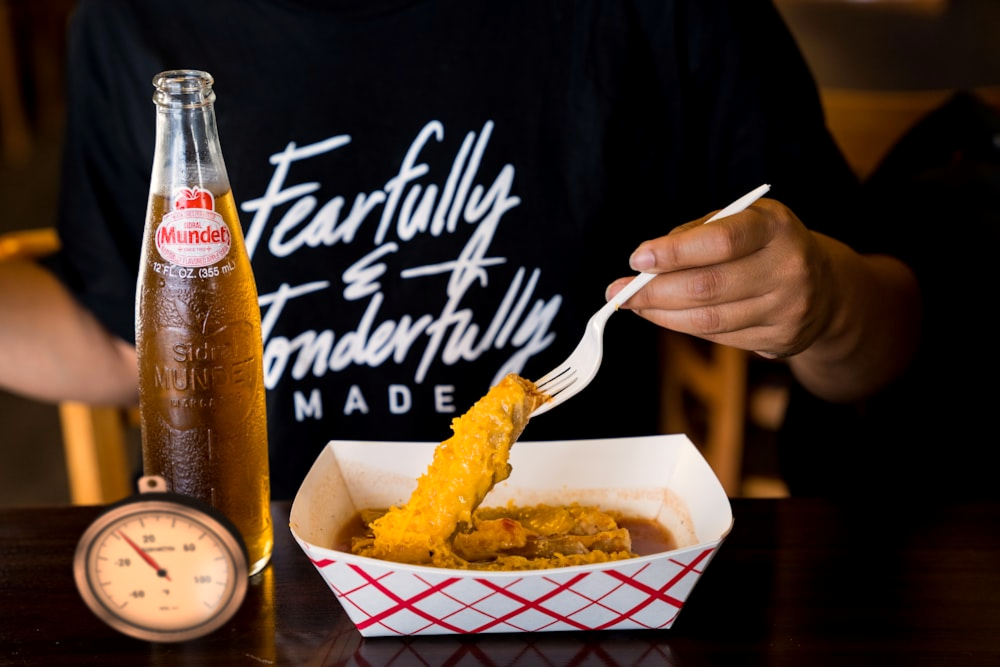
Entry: 5; °F
